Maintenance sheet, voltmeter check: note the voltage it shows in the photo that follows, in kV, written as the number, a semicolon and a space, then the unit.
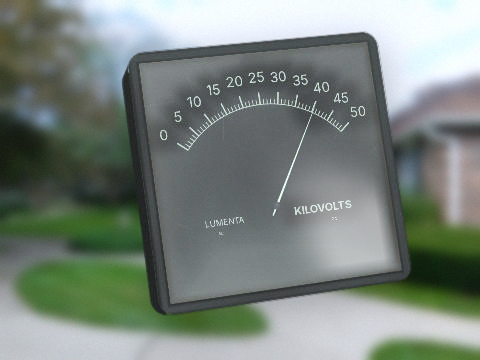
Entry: 40; kV
